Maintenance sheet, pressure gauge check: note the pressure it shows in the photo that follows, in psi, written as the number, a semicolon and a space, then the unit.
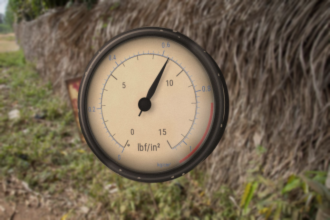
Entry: 9; psi
